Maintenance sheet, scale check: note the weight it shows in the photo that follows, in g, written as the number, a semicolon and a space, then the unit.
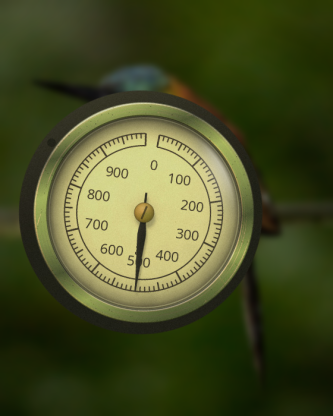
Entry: 500; g
